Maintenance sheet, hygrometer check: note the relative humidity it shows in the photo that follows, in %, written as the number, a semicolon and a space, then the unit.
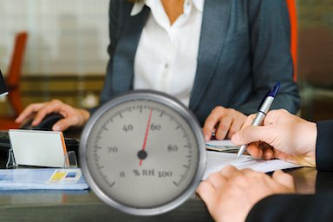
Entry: 55; %
